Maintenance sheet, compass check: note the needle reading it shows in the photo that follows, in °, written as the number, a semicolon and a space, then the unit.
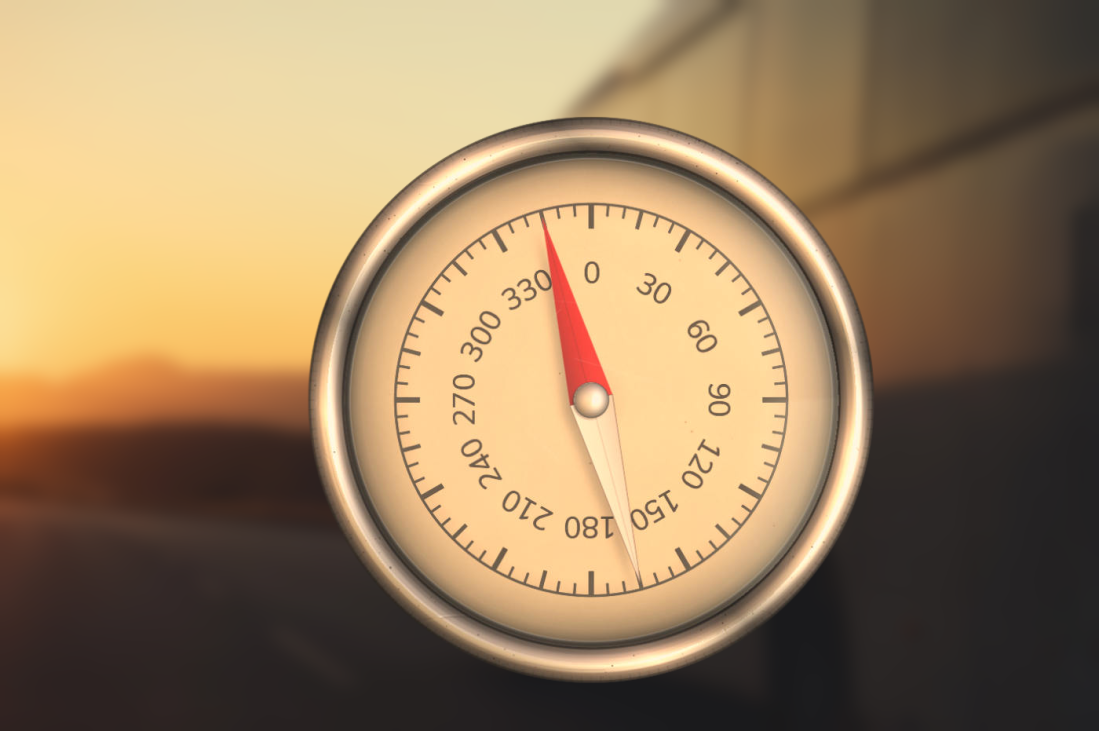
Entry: 345; °
